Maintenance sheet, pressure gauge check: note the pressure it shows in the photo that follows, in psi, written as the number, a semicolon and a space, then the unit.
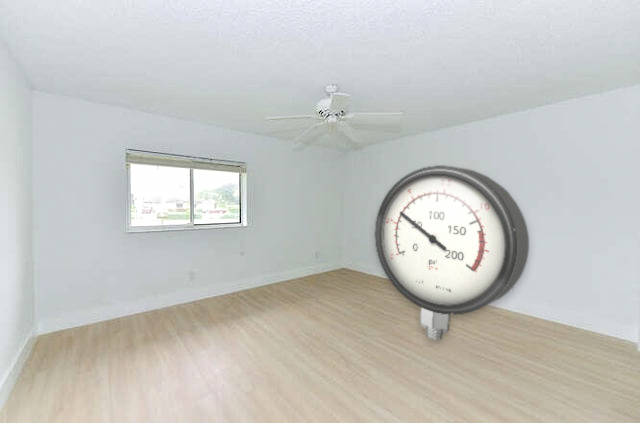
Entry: 50; psi
